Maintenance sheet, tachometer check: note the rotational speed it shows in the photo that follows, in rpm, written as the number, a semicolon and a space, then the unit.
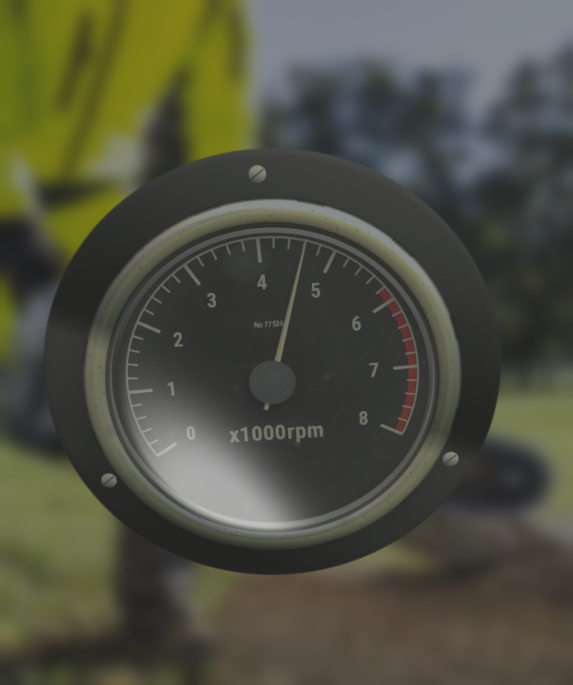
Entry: 4600; rpm
